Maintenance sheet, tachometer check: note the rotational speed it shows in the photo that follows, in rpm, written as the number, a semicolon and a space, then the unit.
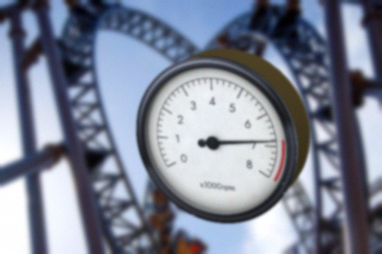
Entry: 6800; rpm
